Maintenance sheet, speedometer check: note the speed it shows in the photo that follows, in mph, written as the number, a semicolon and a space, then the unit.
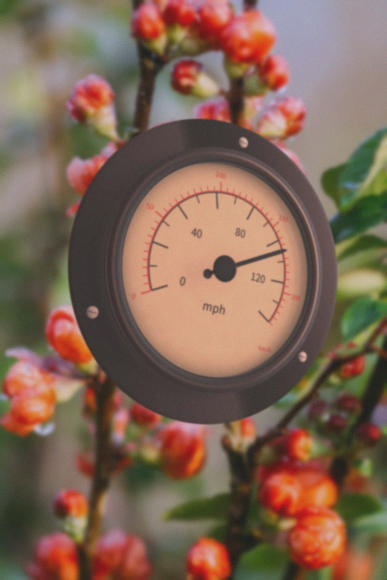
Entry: 105; mph
